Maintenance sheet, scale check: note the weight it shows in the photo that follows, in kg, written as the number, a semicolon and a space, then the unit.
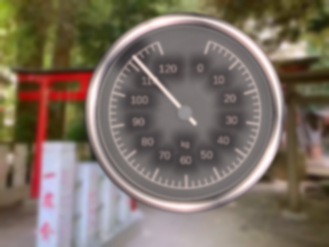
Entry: 112; kg
